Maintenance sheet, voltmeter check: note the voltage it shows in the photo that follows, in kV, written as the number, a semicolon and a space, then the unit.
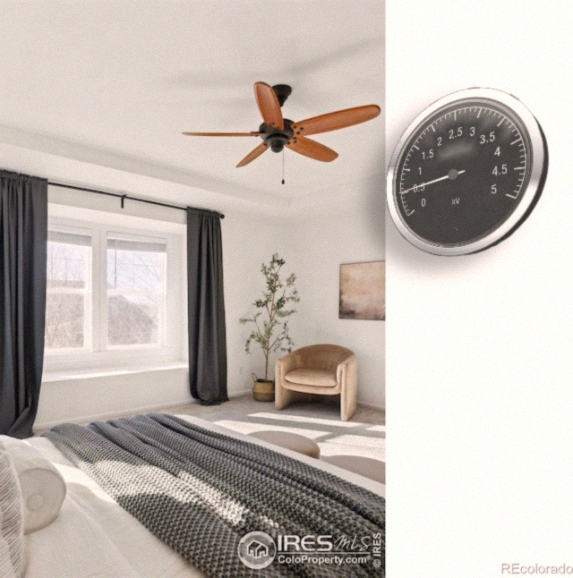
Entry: 0.5; kV
